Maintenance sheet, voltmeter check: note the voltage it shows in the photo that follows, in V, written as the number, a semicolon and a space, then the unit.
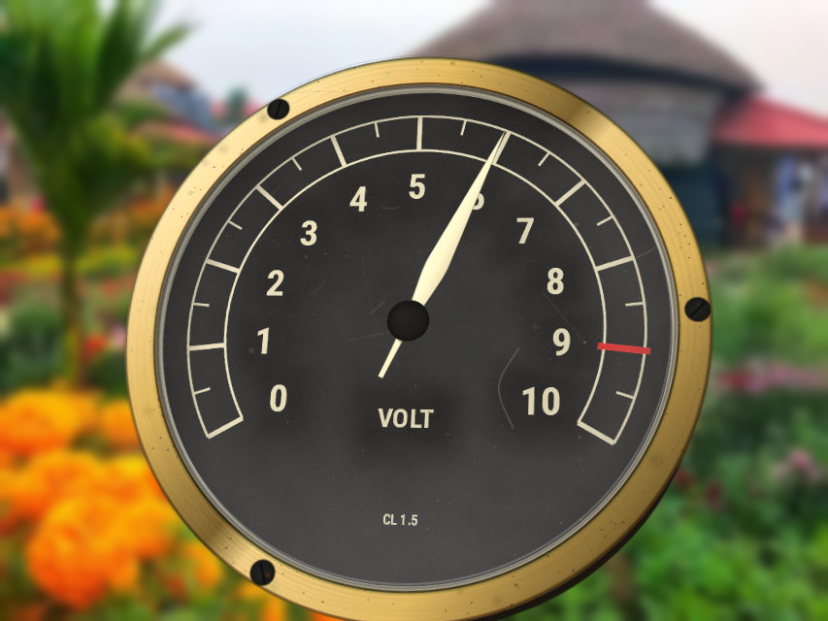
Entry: 6; V
